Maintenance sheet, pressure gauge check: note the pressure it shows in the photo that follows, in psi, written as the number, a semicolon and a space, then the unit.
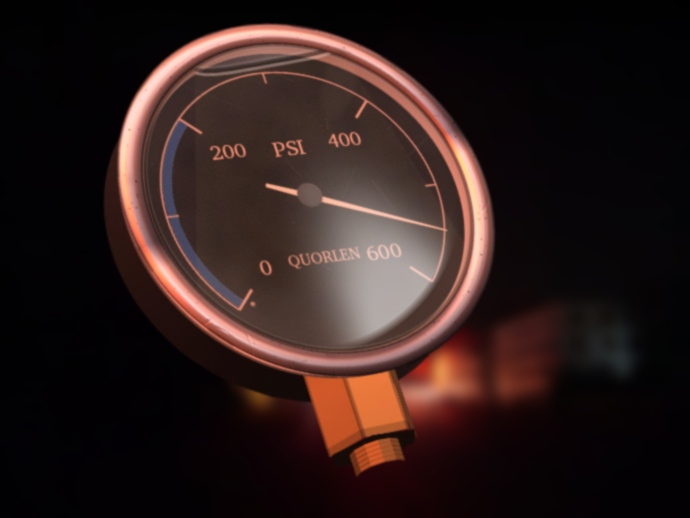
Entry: 550; psi
